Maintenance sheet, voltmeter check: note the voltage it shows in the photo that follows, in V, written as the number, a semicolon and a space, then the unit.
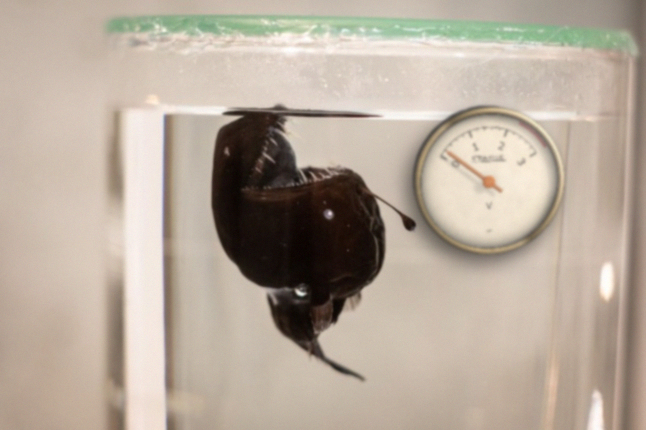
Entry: 0.2; V
